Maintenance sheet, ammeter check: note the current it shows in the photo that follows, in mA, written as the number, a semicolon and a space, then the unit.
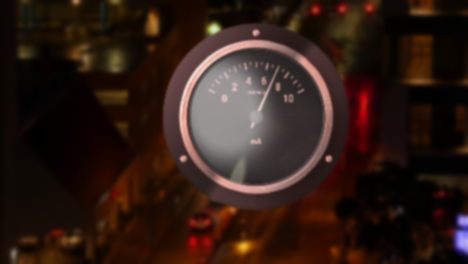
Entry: 7; mA
